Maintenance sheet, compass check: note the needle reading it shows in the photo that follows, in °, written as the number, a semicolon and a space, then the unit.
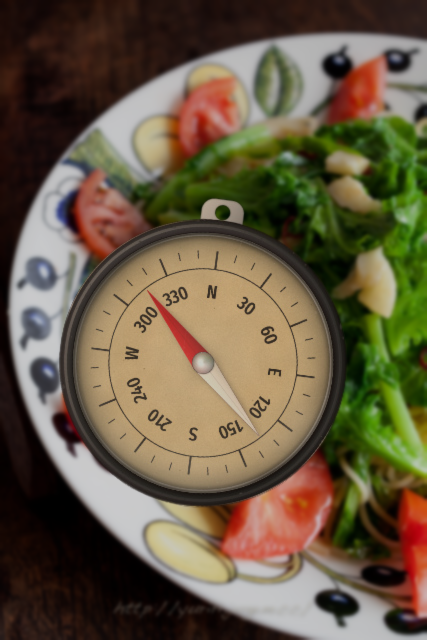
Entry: 315; °
